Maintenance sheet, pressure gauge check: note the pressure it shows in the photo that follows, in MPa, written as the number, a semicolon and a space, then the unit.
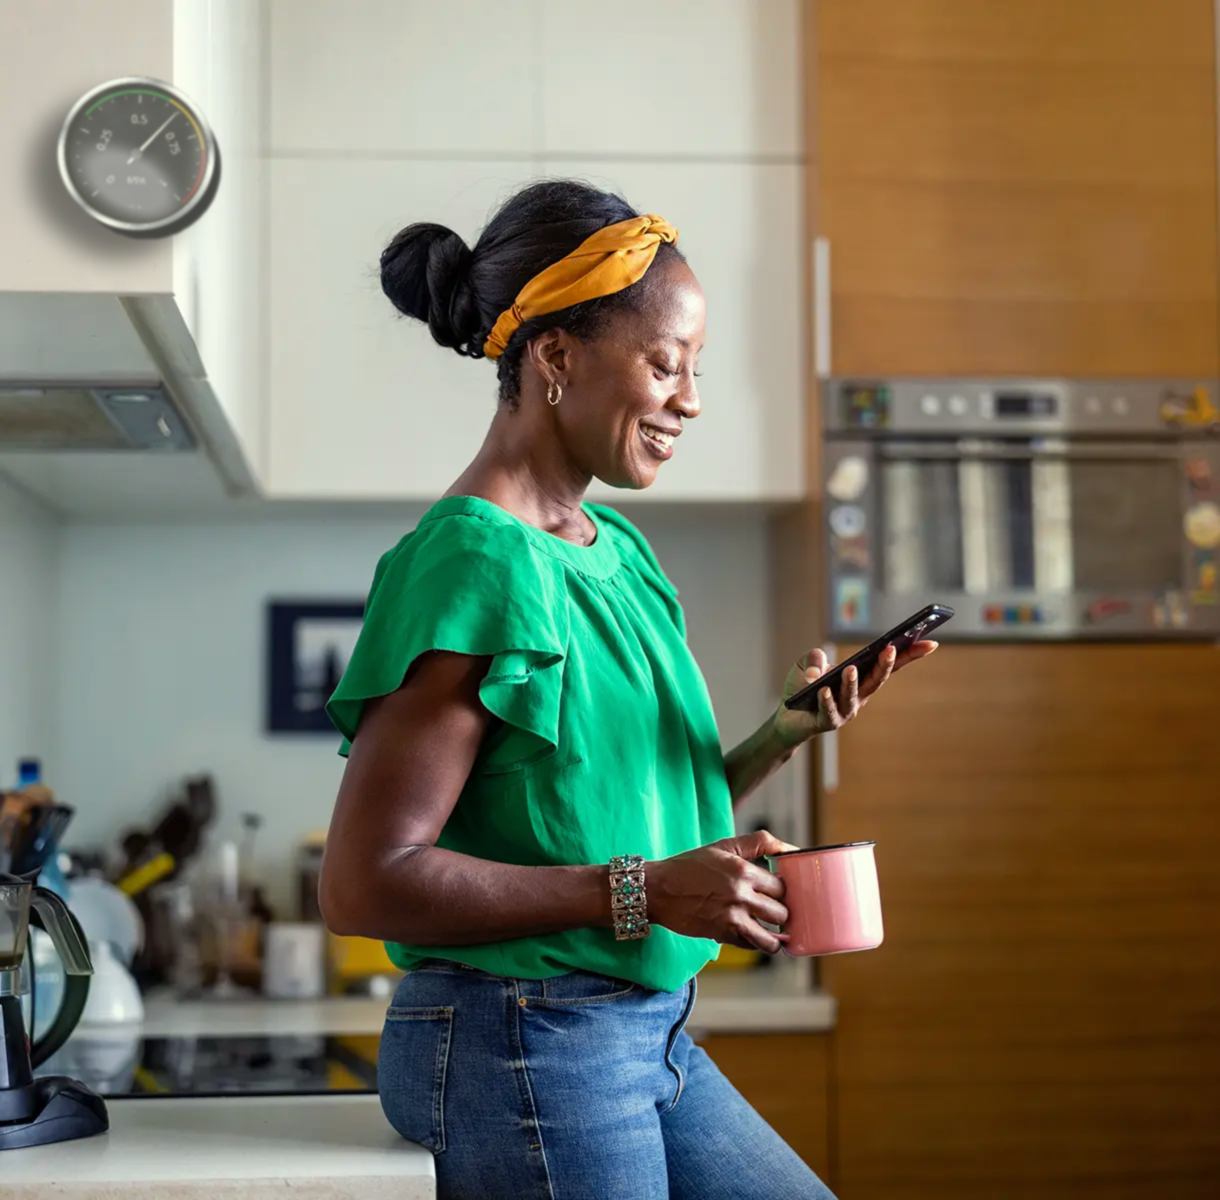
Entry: 0.65; MPa
